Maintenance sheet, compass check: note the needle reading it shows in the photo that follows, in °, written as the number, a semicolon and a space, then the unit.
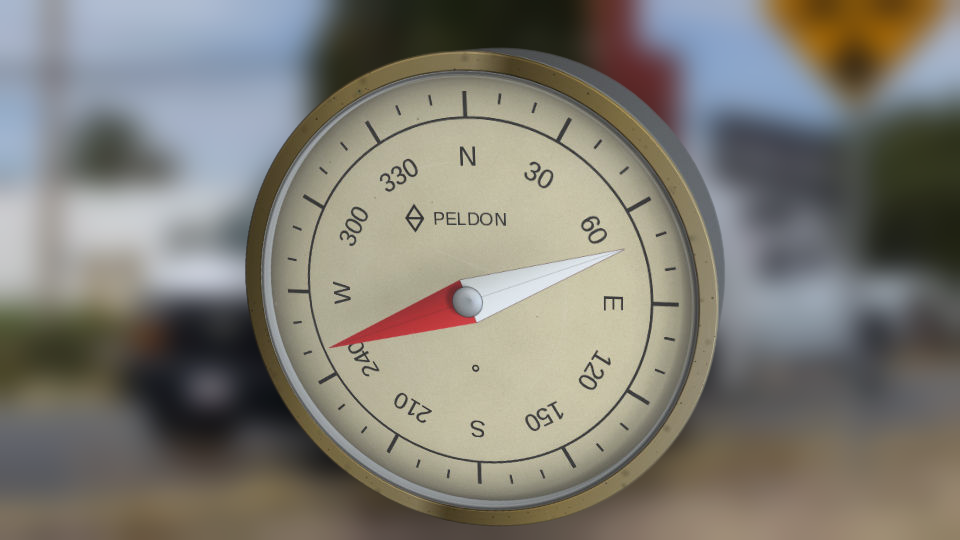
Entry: 250; °
